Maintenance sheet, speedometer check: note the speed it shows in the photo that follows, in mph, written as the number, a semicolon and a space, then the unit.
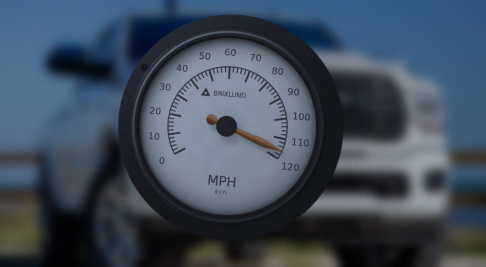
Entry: 116; mph
